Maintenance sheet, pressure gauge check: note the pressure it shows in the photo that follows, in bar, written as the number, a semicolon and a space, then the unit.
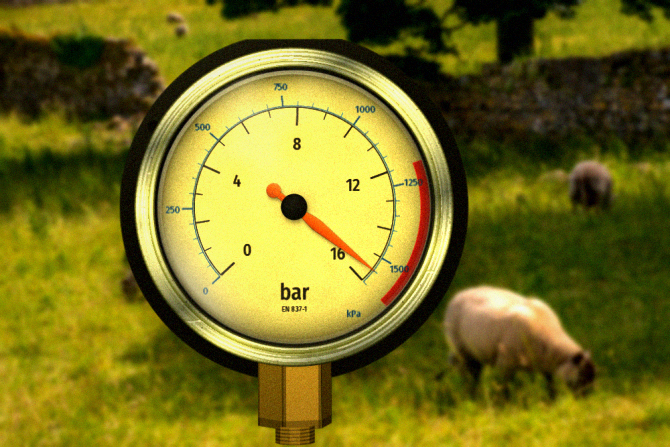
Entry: 15.5; bar
